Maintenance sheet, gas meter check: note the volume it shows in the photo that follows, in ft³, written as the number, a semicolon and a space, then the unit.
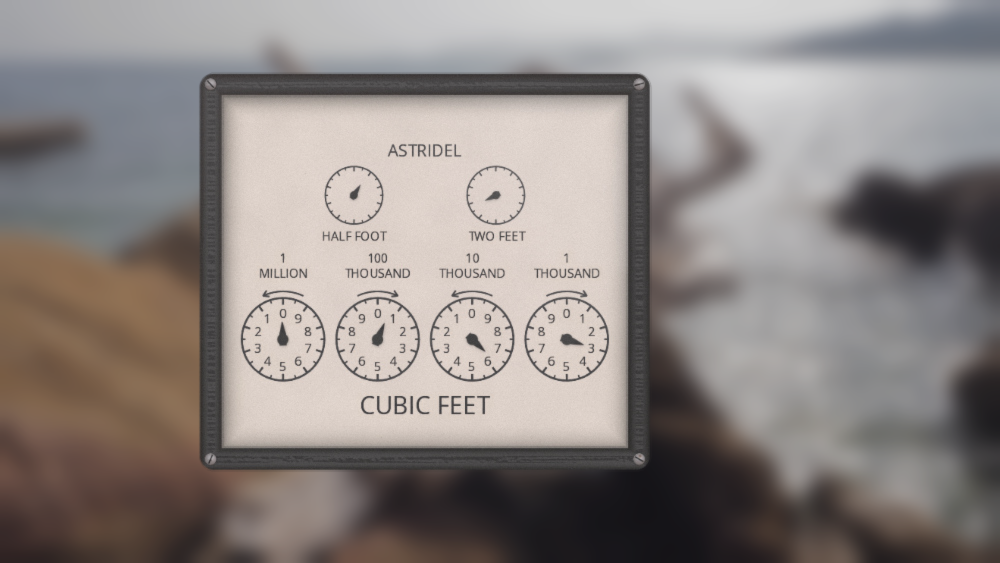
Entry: 6300; ft³
